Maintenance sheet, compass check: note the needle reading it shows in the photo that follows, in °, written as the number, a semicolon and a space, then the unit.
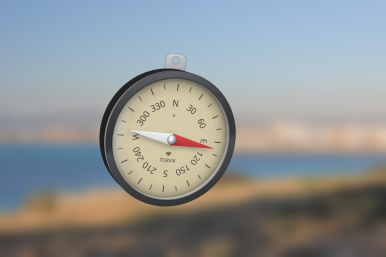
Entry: 97.5; °
